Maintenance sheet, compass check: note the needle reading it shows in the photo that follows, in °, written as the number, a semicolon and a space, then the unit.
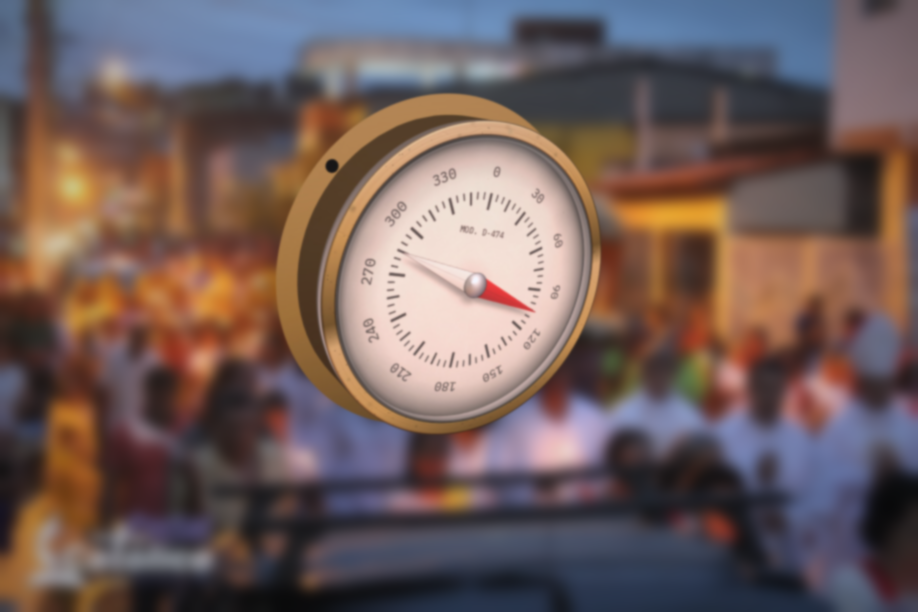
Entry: 105; °
